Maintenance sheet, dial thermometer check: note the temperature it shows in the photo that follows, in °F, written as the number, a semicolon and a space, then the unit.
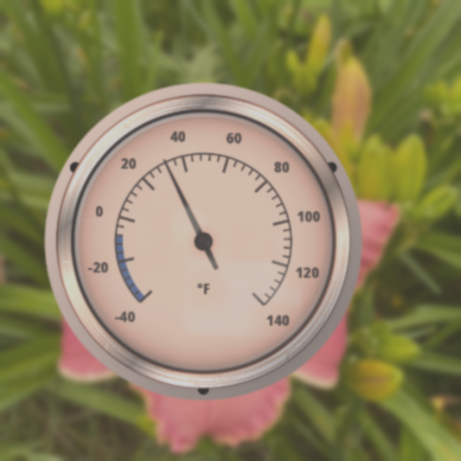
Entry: 32; °F
